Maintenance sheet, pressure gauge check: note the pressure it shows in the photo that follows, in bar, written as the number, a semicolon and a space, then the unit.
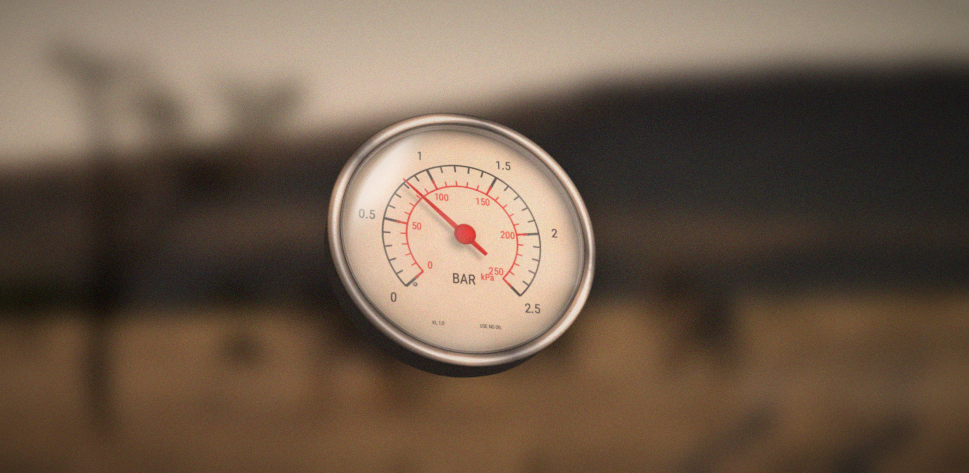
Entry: 0.8; bar
